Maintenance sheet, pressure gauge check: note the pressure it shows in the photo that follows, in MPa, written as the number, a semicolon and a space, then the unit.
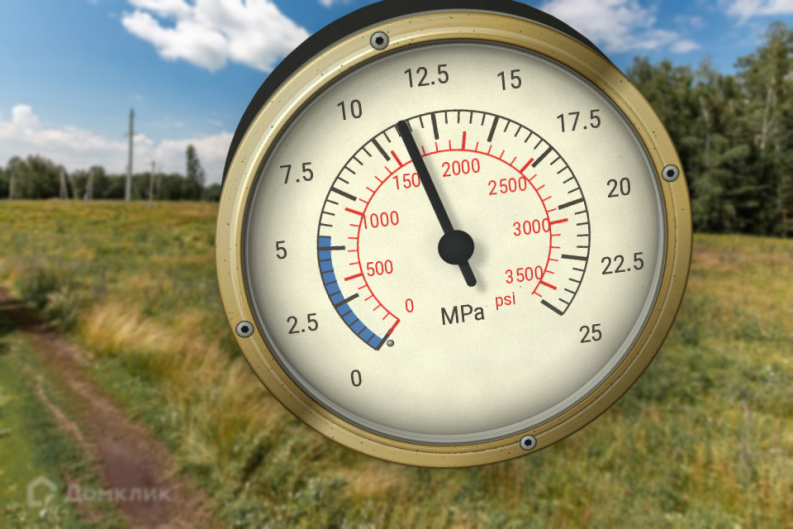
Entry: 11.25; MPa
